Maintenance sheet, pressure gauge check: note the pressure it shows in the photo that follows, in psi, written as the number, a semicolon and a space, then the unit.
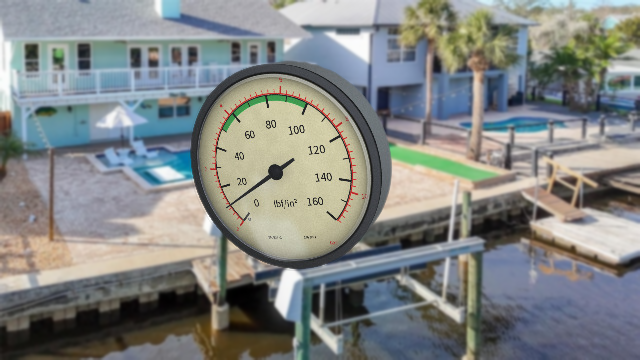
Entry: 10; psi
